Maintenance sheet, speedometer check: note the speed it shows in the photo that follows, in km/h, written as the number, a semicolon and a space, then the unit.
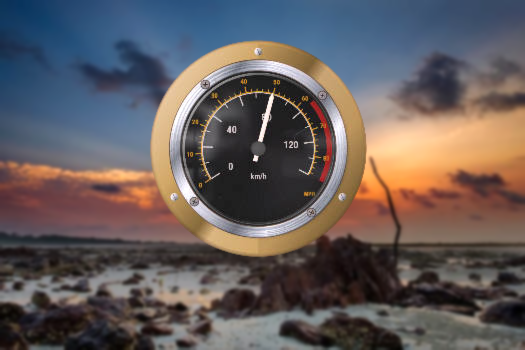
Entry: 80; km/h
